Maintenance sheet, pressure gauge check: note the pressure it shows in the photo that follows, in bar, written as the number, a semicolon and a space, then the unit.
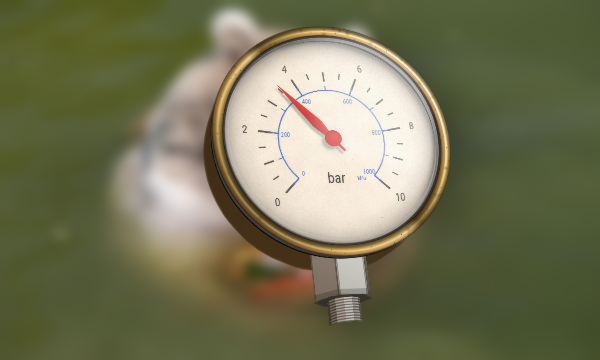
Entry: 3.5; bar
